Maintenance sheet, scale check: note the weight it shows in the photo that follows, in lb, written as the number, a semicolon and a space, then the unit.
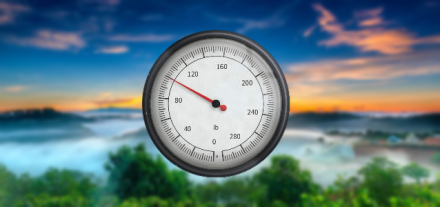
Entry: 100; lb
